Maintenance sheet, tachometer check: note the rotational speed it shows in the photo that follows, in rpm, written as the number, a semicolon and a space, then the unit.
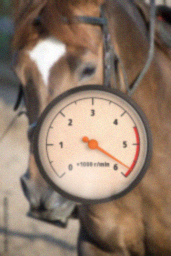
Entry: 5750; rpm
